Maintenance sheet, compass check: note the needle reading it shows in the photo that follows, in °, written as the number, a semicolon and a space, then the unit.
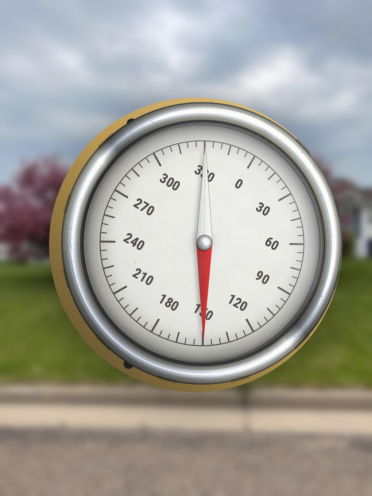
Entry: 150; °
